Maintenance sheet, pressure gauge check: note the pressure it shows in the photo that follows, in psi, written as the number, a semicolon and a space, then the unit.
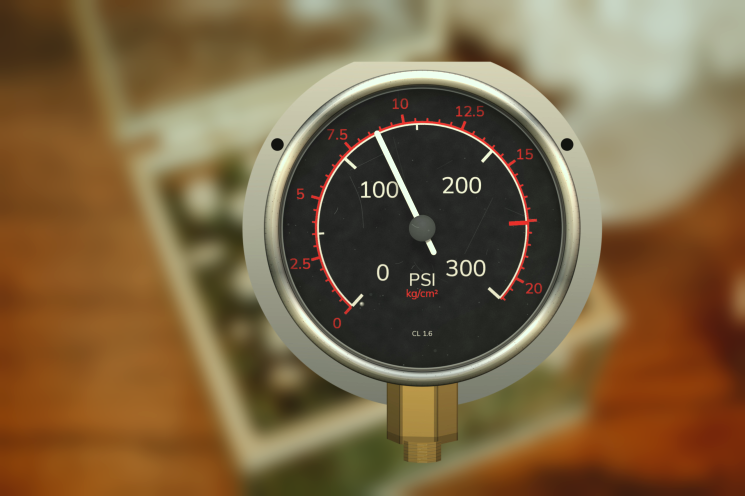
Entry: 125; psi
